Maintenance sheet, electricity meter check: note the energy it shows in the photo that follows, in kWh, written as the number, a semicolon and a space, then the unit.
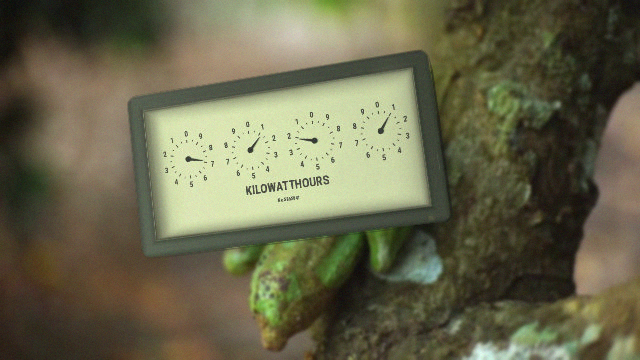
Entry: 7121; kWh
